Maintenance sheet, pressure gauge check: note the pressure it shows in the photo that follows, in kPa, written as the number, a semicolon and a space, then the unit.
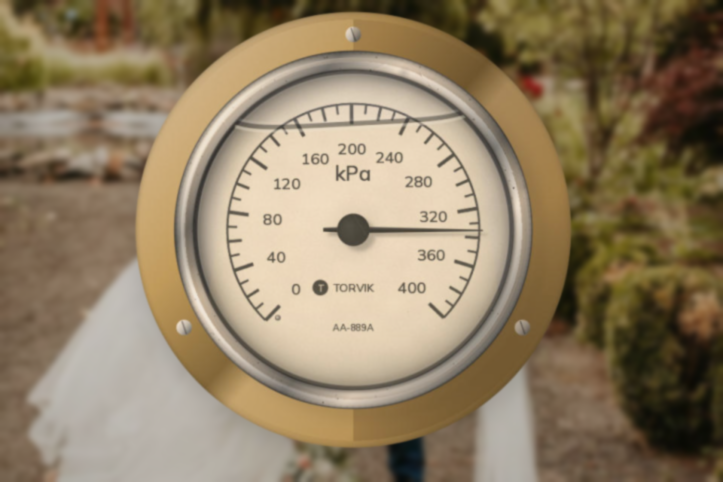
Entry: 335; kPa
